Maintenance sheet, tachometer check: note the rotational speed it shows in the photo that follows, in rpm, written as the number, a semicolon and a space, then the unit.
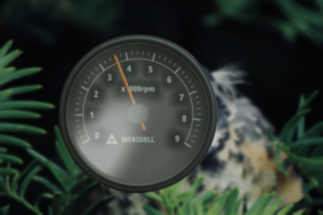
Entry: 3600; rpm
